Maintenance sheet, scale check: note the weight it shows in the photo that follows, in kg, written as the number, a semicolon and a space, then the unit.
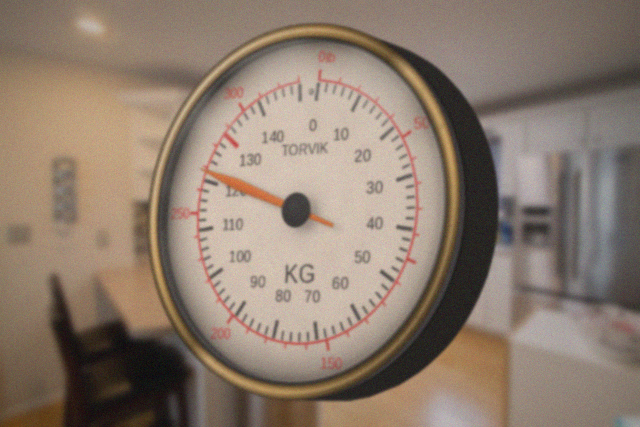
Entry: 122; kg
